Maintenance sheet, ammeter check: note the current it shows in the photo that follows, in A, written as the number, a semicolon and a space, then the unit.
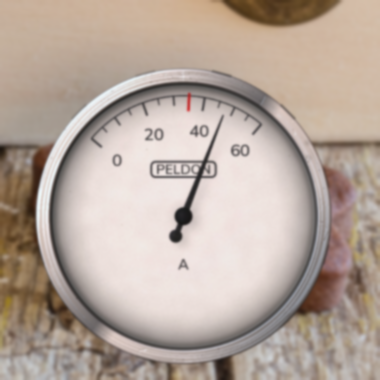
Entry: 47.5; A
